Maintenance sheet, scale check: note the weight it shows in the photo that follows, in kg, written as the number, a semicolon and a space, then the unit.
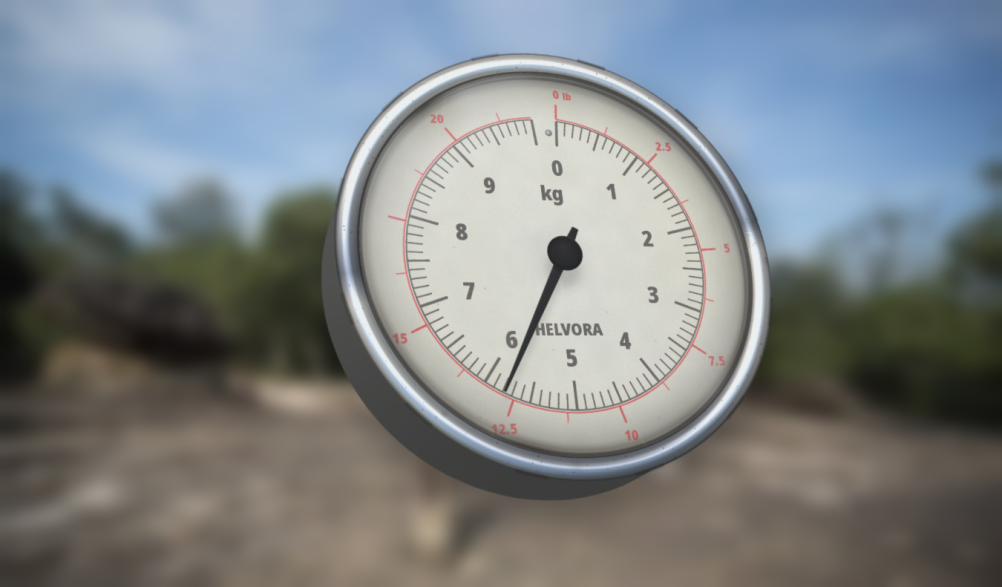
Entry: 5.8; kg
